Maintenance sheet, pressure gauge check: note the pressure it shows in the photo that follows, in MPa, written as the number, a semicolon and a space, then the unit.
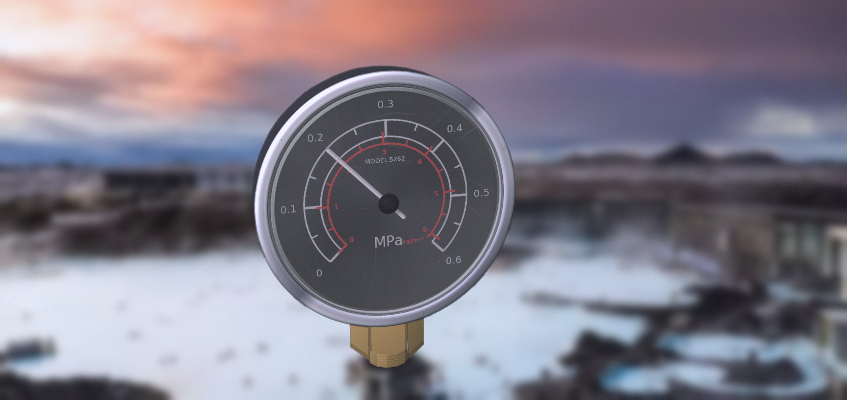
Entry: 0.2; MPa
